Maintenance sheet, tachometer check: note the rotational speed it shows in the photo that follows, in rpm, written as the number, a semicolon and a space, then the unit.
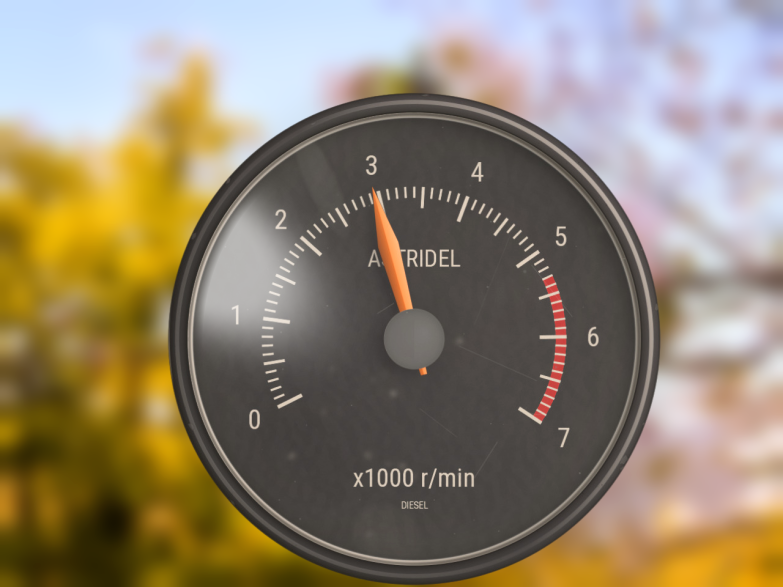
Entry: 2950; rpm
